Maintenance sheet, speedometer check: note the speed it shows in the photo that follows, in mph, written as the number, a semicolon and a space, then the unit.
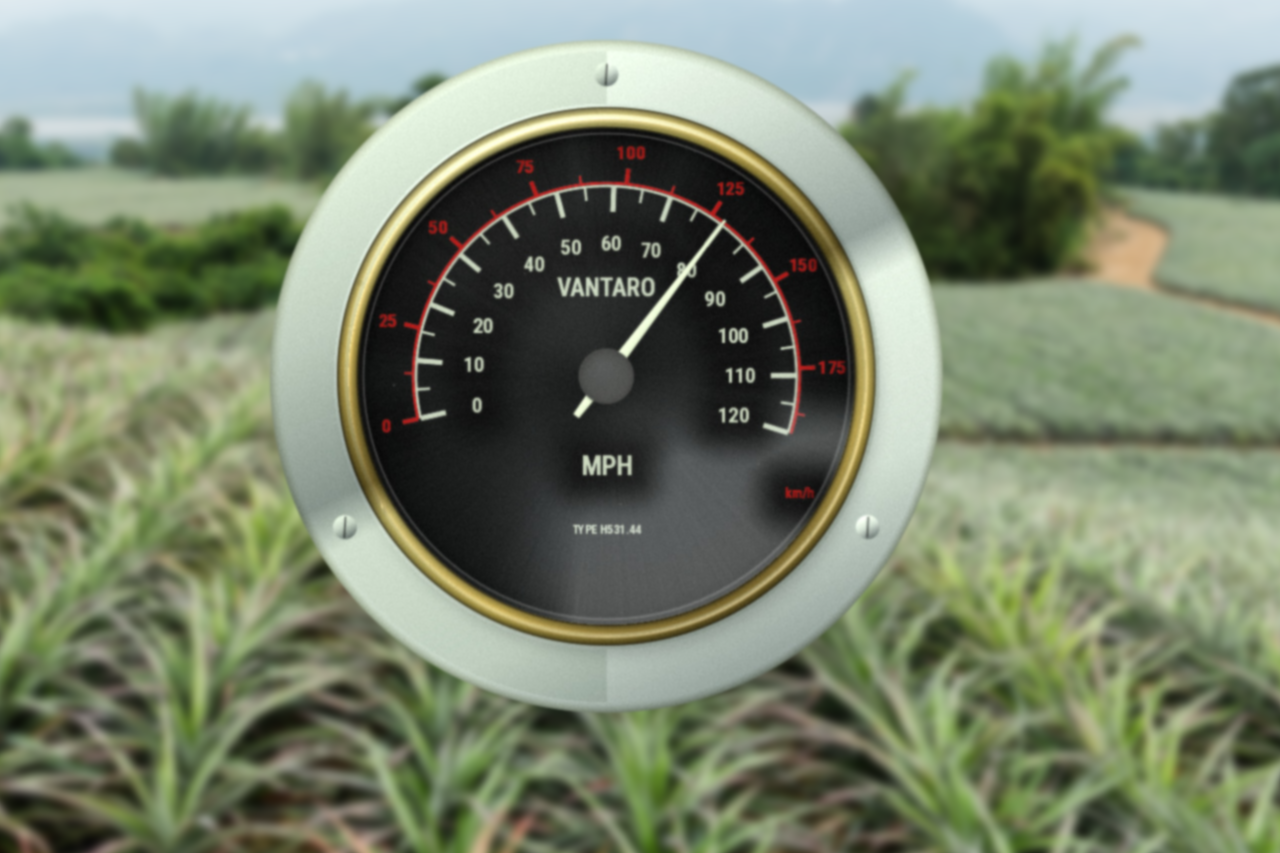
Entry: 80; mph
